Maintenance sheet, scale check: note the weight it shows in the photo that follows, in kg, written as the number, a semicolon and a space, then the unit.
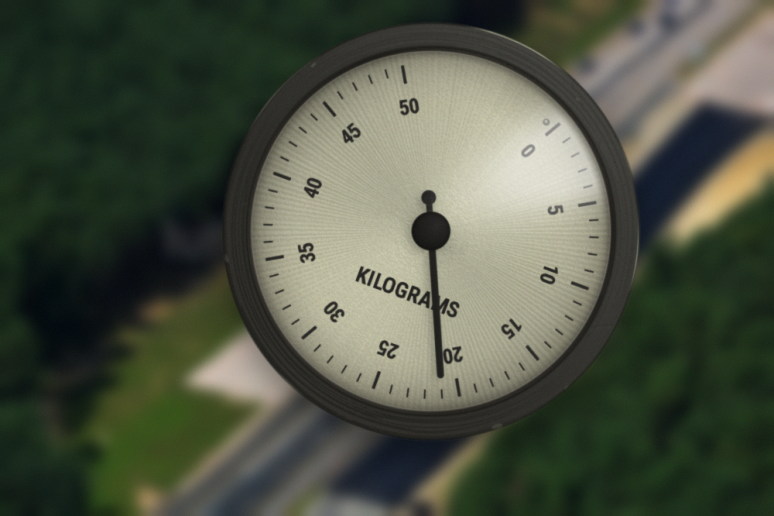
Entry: 21; kg
